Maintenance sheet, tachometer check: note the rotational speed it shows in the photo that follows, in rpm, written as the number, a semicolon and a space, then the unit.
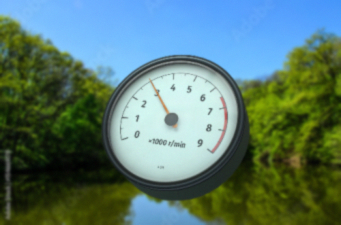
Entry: 3000; rpm
